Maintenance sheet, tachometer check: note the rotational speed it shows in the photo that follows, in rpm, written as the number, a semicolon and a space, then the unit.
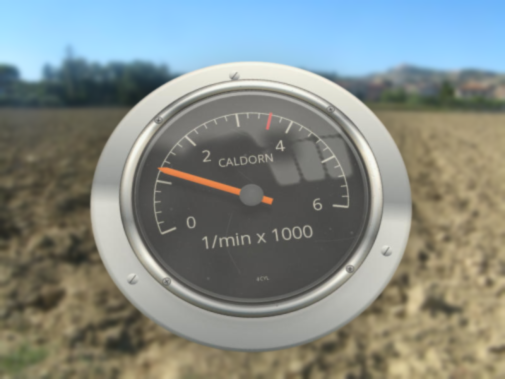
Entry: 1200; rpm
